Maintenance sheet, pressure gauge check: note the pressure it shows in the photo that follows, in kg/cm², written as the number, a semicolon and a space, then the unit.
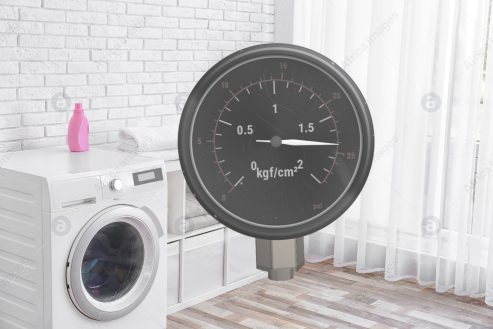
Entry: 1.7; kg/cm²
